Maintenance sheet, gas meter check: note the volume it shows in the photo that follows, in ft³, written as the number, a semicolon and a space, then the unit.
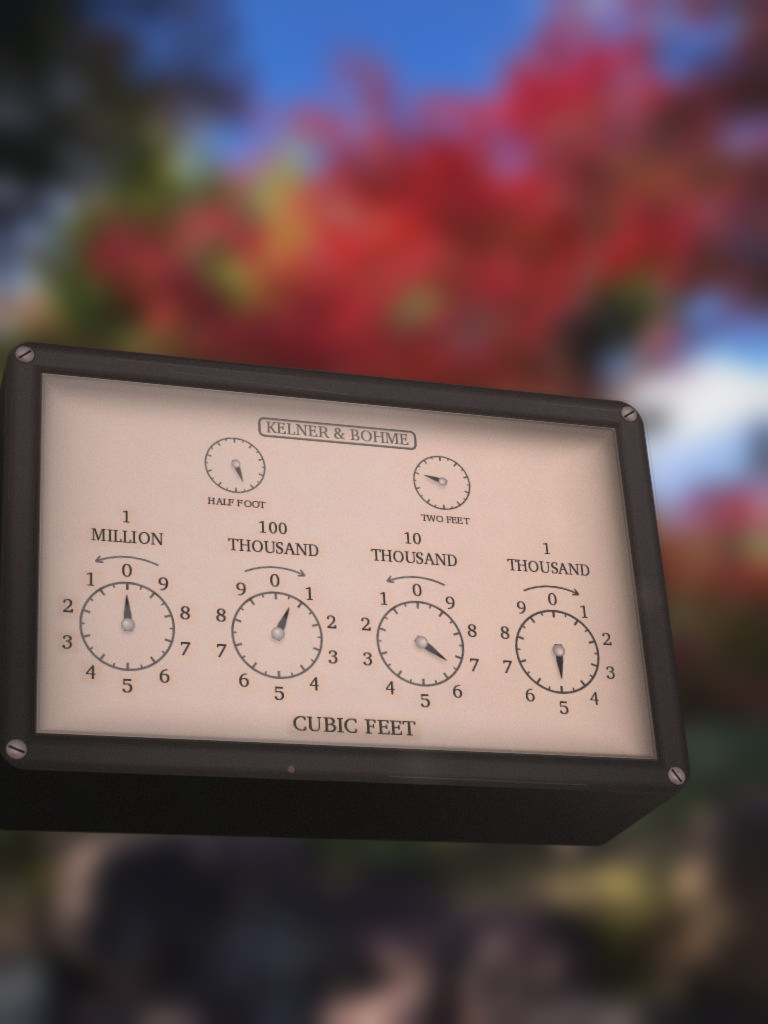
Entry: 6500; ft³
